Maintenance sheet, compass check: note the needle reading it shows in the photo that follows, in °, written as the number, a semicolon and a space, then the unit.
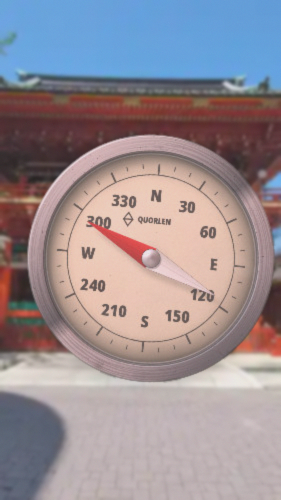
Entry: 295; °
